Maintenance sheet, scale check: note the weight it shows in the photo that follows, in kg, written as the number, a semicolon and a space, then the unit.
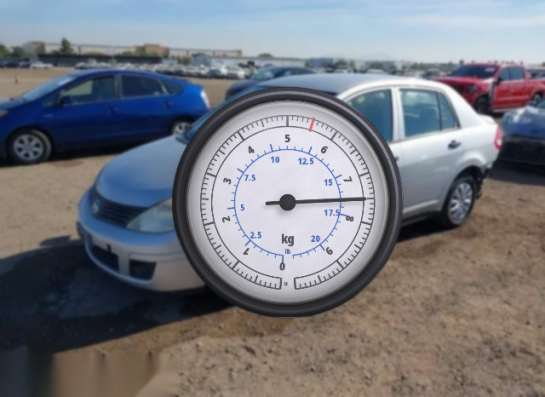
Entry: 7.5; kg
